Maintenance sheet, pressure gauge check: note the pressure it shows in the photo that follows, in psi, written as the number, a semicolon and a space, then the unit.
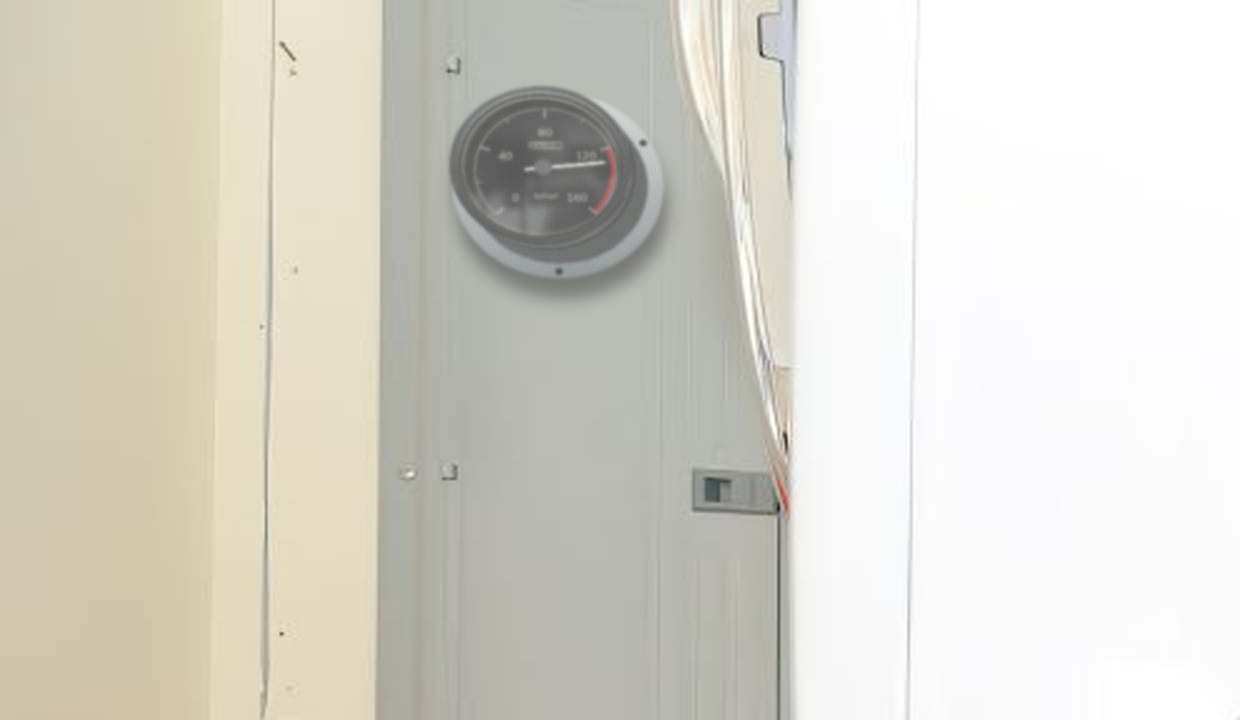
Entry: 130; psi
